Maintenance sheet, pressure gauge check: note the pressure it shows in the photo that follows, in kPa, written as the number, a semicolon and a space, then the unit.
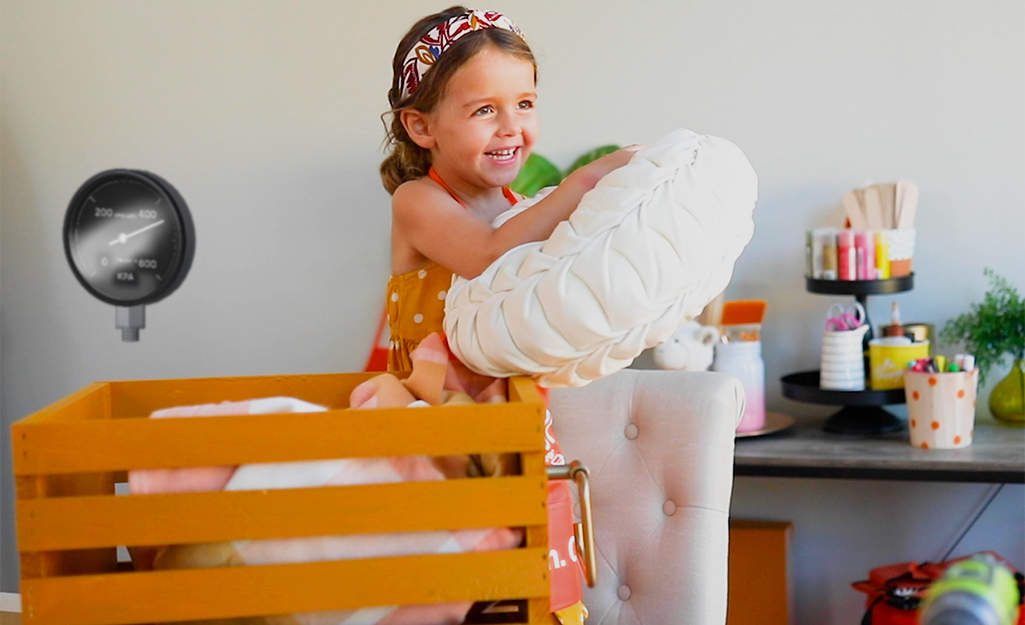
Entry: 450; kPa
